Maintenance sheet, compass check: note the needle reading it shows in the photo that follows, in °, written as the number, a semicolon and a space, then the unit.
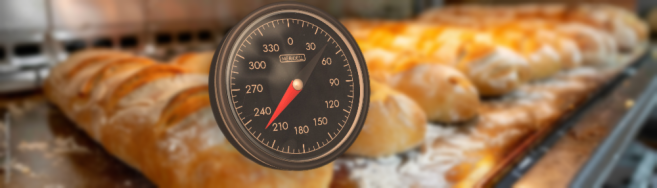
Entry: 225; °
